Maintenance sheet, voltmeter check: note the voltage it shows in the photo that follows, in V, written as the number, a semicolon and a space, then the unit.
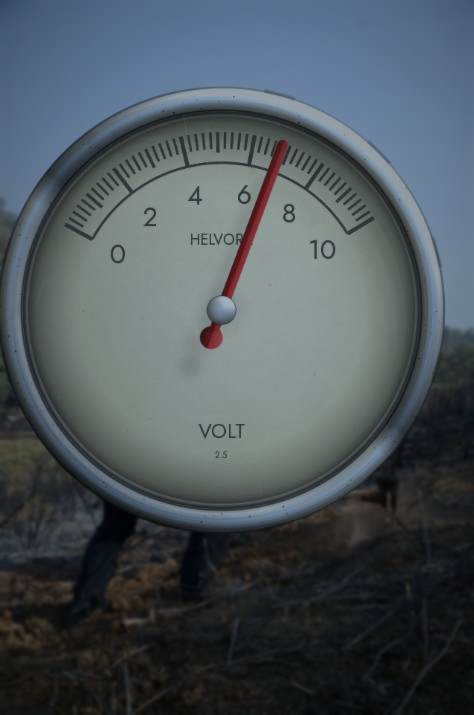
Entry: 6.8; V
